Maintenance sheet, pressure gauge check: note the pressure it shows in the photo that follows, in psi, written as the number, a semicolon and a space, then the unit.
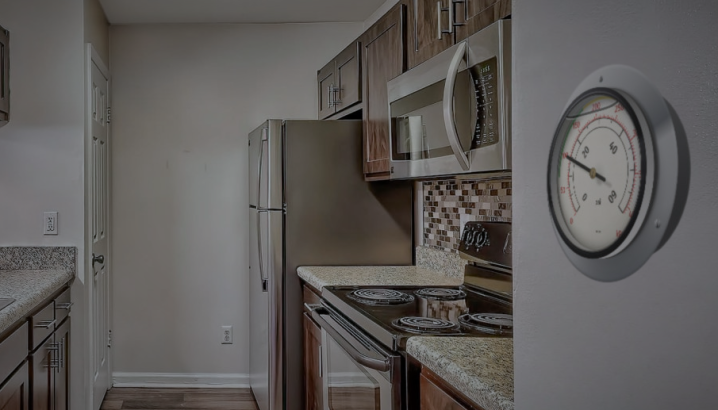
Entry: 15; psi
